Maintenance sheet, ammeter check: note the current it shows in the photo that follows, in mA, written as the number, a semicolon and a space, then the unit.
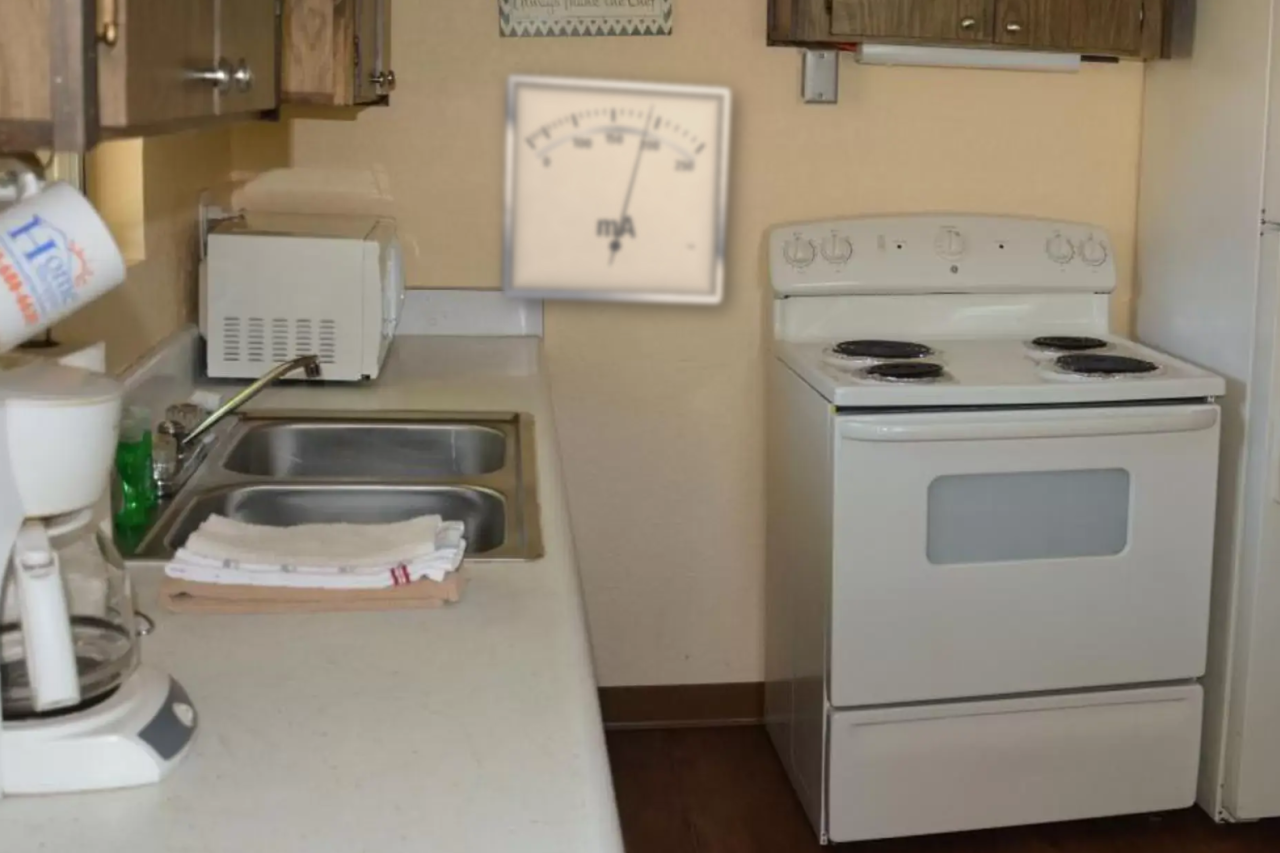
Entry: 190; mA
